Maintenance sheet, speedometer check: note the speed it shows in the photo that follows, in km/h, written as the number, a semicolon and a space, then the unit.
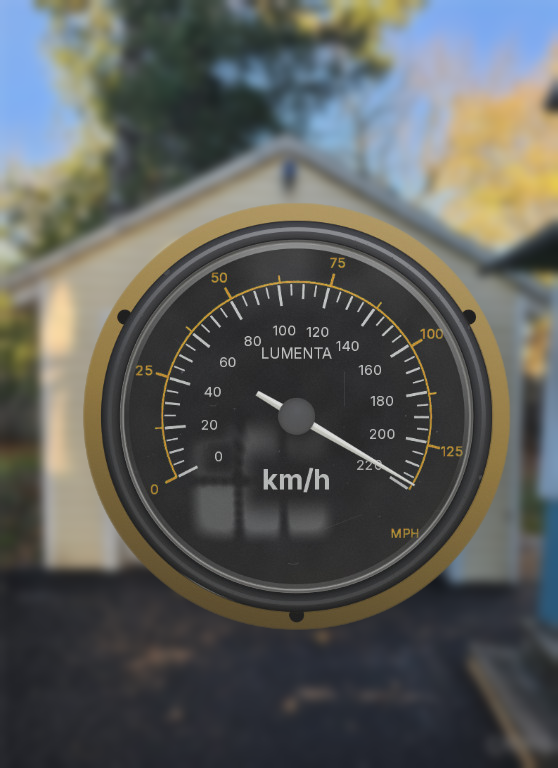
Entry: 217.5; km/h
